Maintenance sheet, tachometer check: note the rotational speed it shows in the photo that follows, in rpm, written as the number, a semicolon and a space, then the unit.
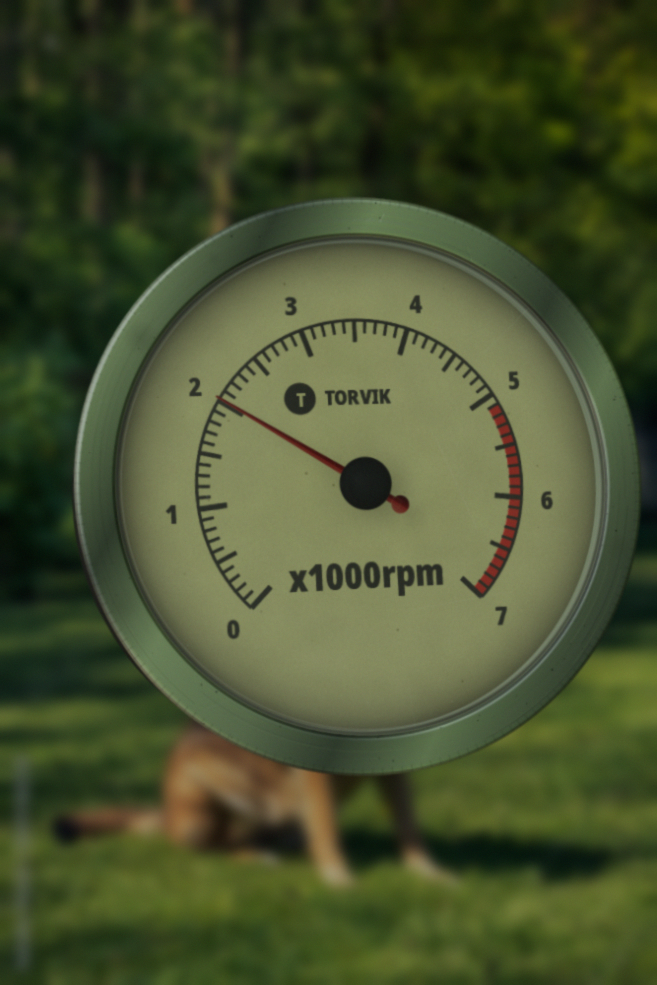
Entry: 2000; rpm
